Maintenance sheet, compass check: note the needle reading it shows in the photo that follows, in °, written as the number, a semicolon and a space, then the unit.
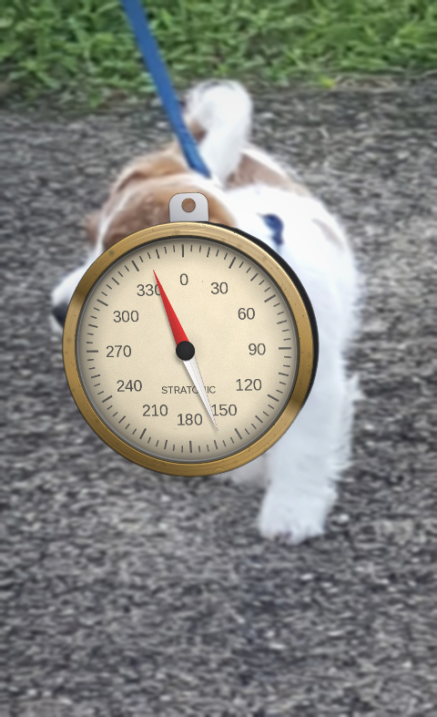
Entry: 340; °
